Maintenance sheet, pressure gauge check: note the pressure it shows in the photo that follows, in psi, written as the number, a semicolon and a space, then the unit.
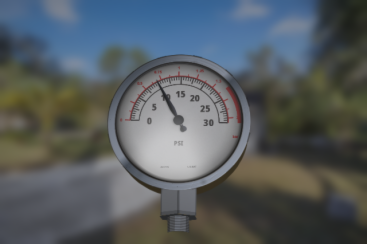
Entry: 10; psi
